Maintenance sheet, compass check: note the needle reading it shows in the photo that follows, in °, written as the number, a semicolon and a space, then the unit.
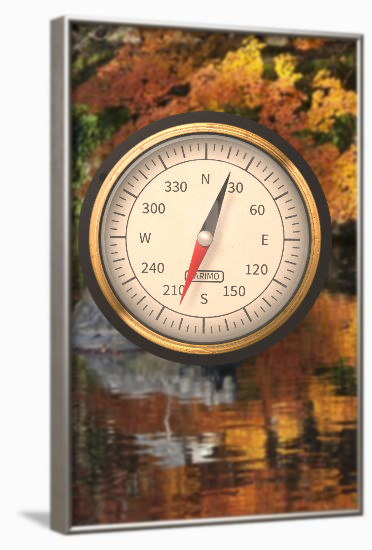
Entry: 200; °
